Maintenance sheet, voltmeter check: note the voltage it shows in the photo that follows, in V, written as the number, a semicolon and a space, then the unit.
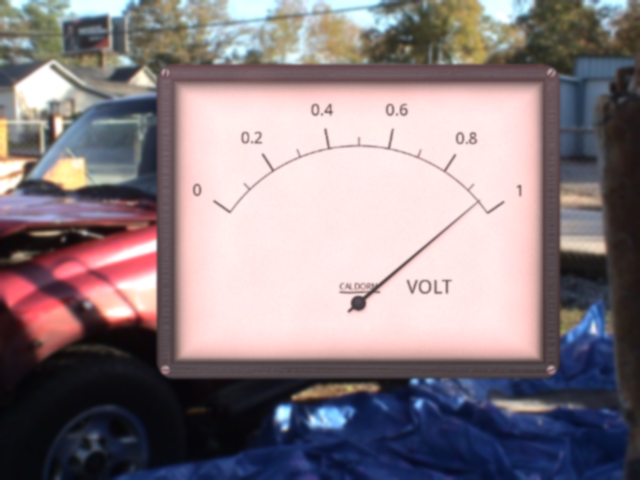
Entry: 0.95; V
